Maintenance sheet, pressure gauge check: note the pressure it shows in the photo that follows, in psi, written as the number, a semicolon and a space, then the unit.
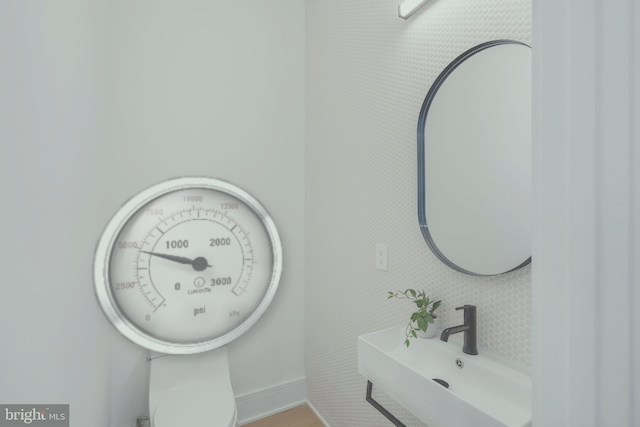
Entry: 700; psi
